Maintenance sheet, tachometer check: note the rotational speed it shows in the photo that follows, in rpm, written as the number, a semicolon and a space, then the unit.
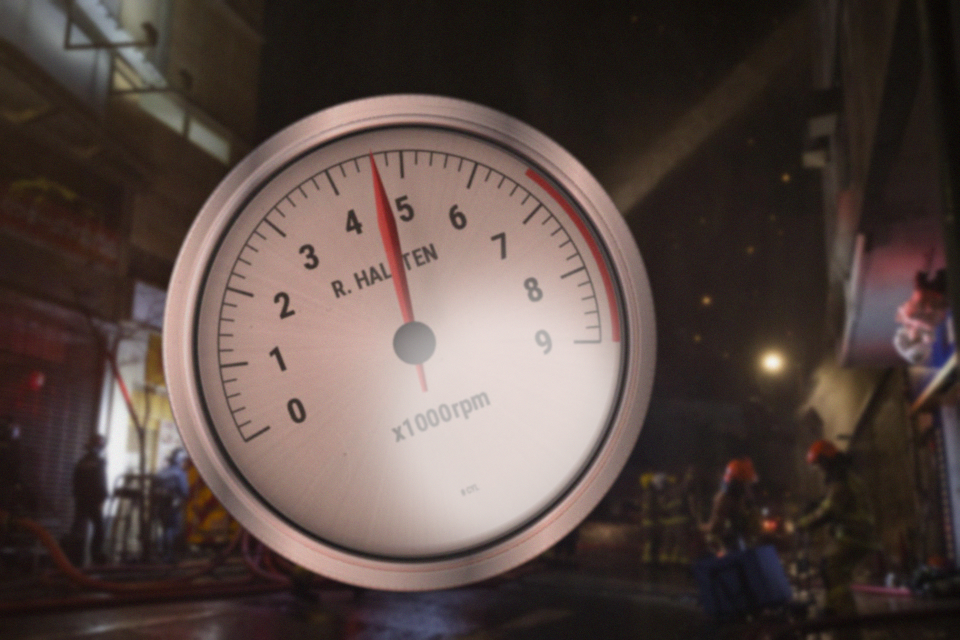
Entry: 4600; rpm
